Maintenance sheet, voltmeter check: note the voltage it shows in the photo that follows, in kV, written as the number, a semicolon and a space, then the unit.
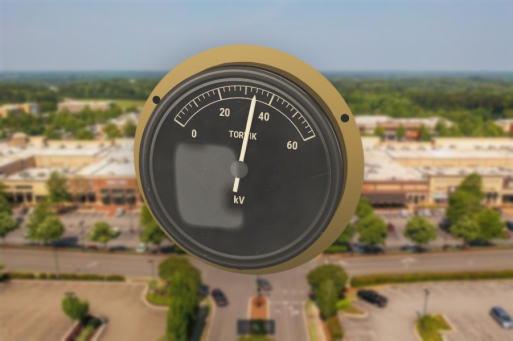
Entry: 34; kV
